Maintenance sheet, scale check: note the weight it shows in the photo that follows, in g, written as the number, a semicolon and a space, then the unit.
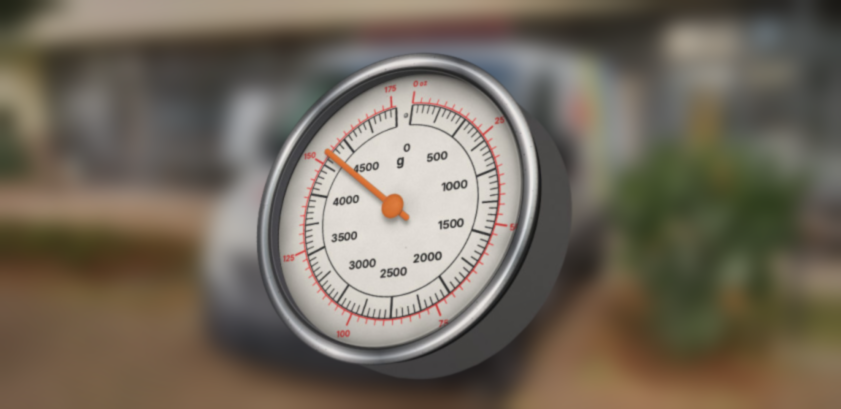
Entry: 4350; g
